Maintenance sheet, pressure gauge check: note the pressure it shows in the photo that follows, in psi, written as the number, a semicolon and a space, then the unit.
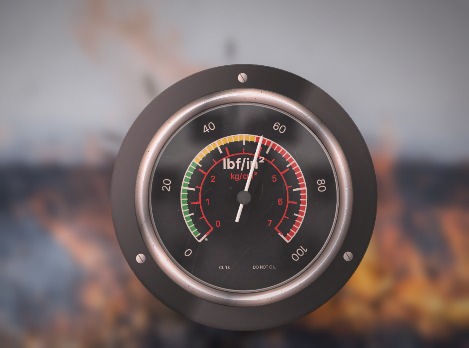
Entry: 56; psi
